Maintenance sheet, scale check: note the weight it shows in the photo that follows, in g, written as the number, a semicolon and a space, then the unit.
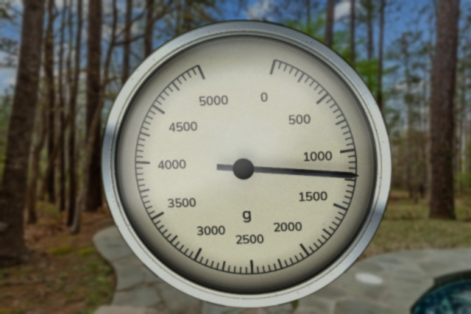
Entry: 1200; g
